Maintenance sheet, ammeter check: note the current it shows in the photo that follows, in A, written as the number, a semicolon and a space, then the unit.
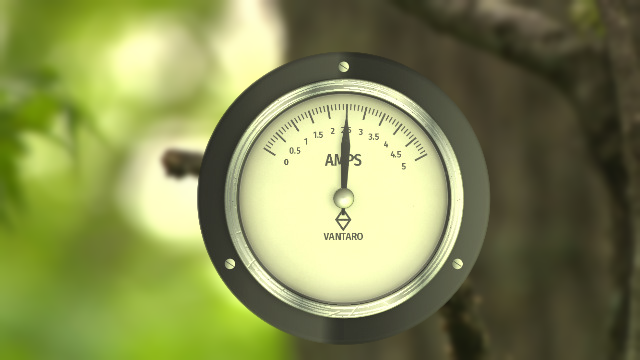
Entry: 2.5; A
